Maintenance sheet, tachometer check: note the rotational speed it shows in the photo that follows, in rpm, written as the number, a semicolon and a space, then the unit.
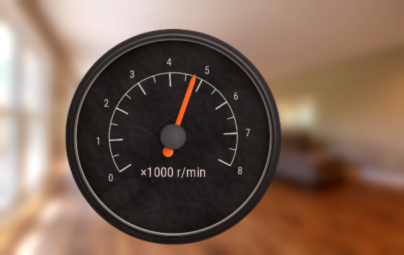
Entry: 4750; rpm
